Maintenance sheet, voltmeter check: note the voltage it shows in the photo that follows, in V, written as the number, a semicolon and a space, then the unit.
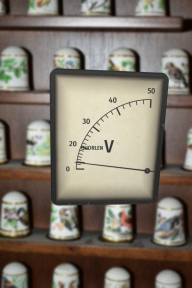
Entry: 10; V
